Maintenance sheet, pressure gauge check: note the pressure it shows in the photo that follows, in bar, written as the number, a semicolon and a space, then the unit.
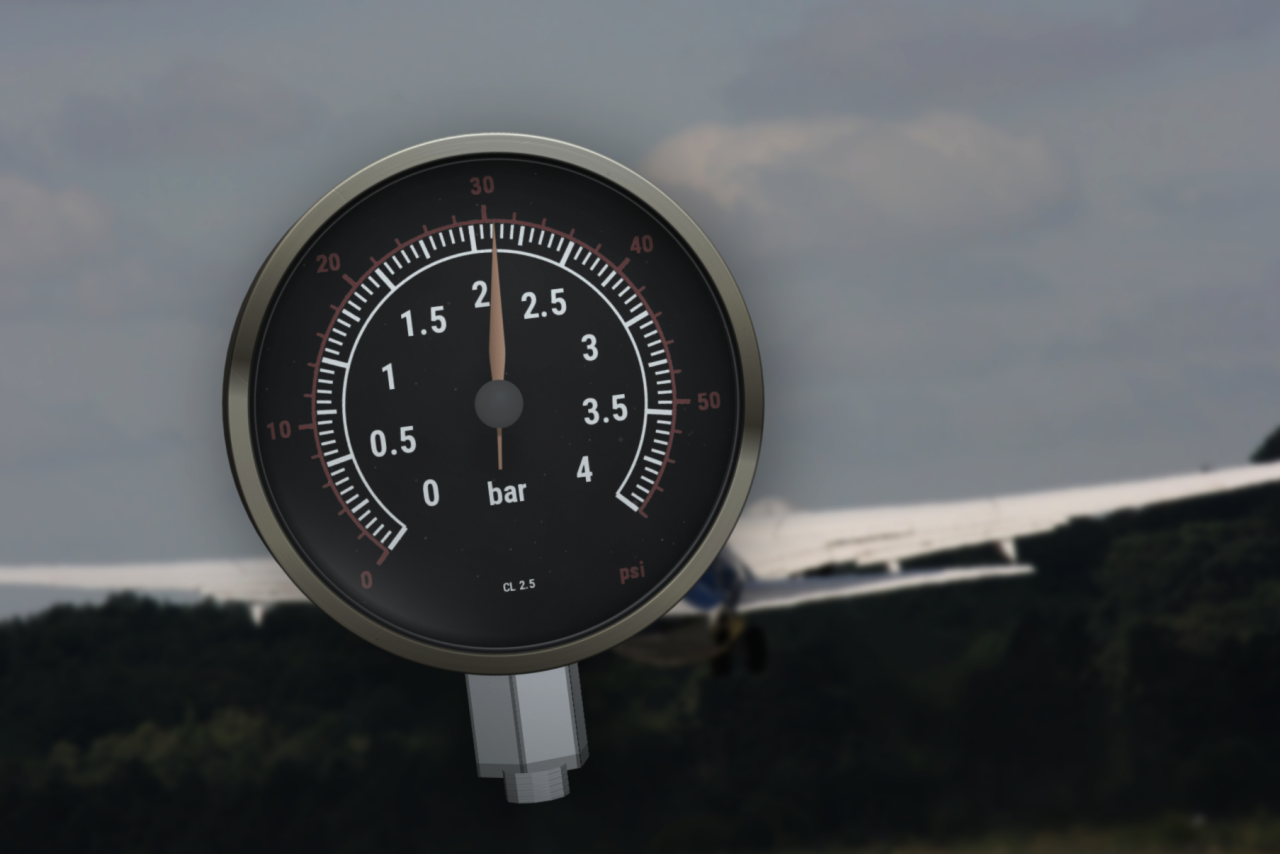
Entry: 2.1; bar
